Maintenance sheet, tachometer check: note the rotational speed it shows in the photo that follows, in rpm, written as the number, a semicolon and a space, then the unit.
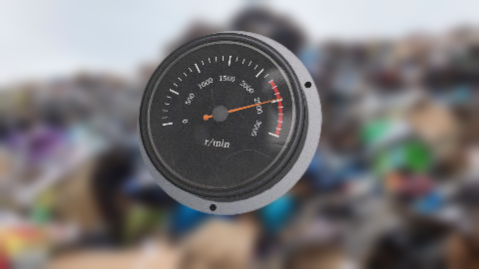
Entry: 2500; rpm
